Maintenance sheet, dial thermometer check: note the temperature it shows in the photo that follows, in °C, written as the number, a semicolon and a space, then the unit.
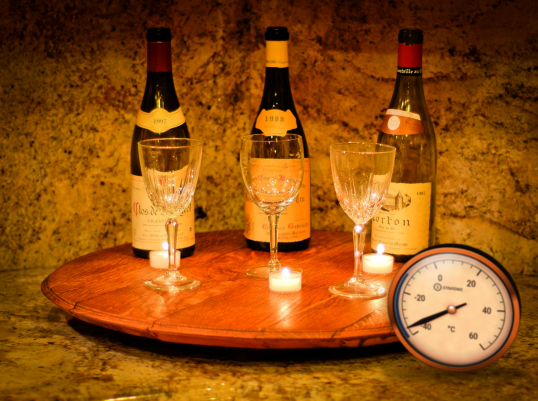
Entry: -36; °C
